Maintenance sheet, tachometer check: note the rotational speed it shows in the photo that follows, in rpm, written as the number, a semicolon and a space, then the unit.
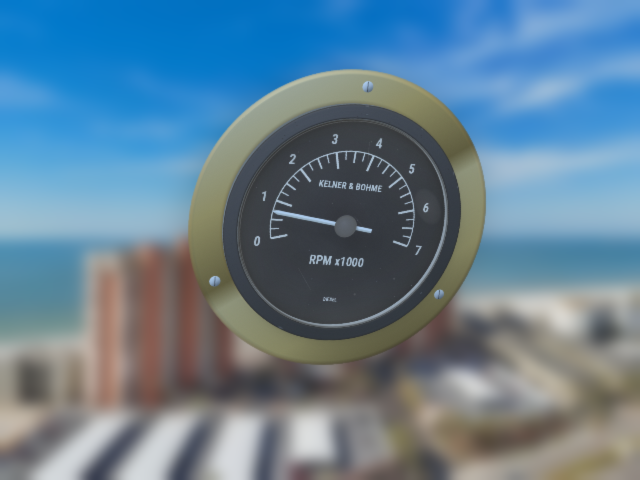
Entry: 750; rpm
